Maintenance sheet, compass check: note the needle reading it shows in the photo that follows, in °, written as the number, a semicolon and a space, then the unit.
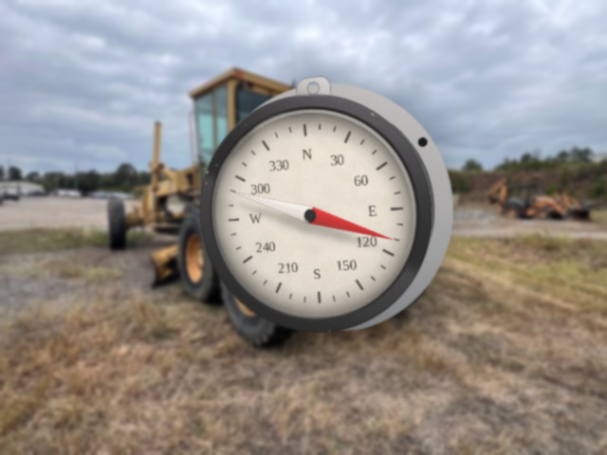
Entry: 110; °
